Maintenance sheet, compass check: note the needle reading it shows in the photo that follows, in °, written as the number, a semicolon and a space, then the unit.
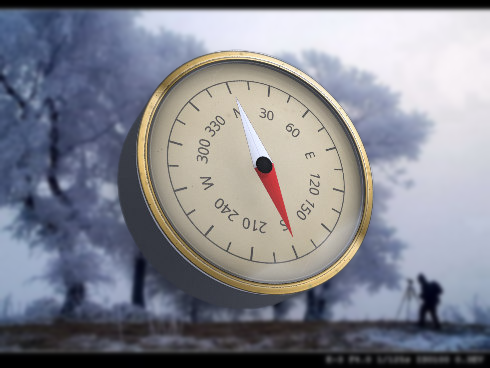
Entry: 180; °
